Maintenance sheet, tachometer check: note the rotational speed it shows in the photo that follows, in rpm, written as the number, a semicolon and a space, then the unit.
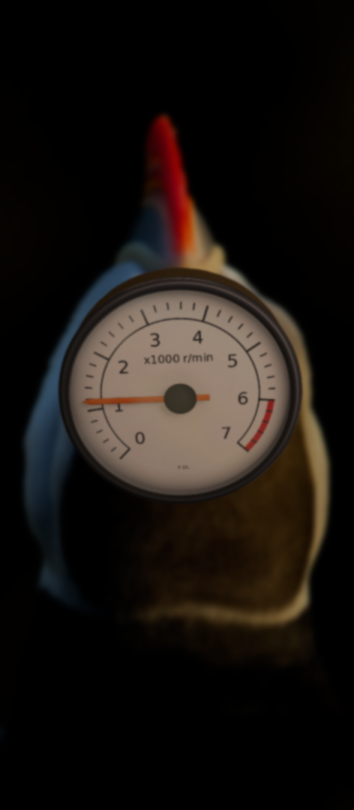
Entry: 1200; rpm
